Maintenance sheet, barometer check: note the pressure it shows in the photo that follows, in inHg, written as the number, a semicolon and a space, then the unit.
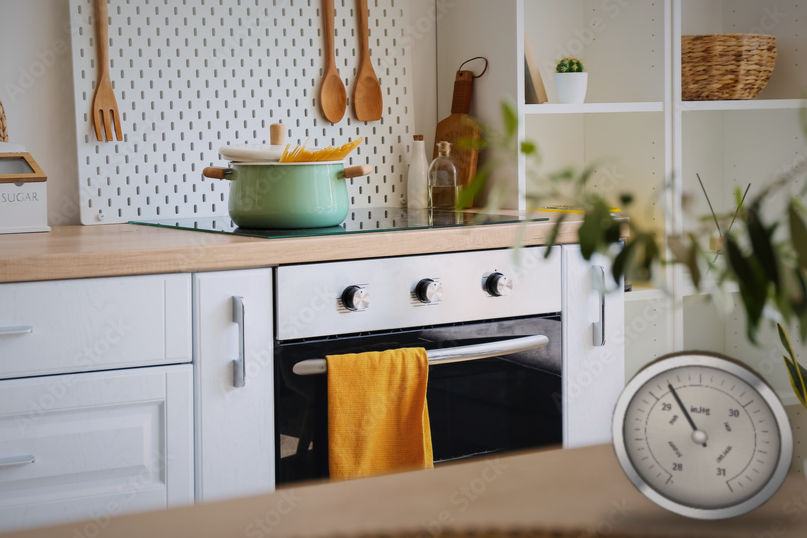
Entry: 29.2; inHg
